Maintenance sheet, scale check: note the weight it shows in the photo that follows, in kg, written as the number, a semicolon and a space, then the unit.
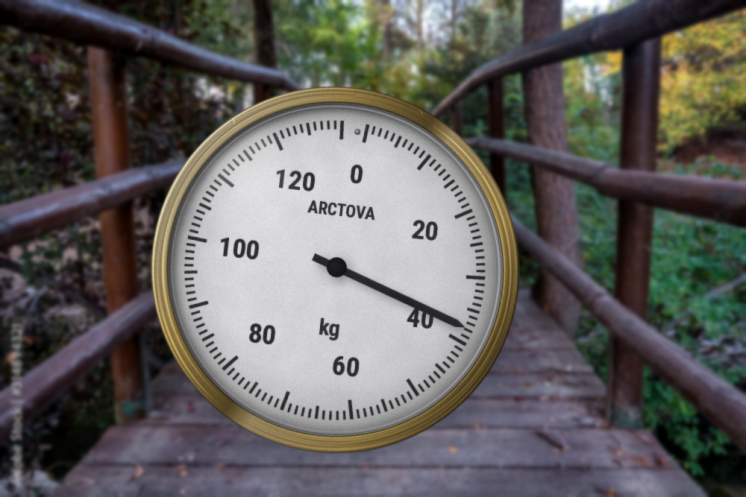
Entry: 38; kg
